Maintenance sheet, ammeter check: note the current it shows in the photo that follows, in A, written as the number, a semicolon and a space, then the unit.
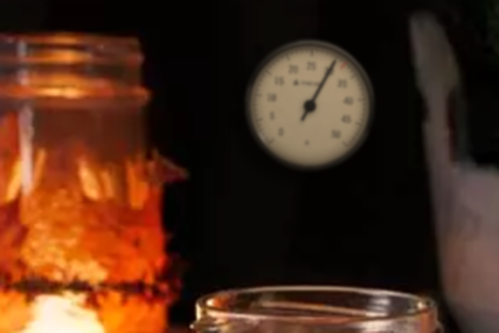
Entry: 30; A
